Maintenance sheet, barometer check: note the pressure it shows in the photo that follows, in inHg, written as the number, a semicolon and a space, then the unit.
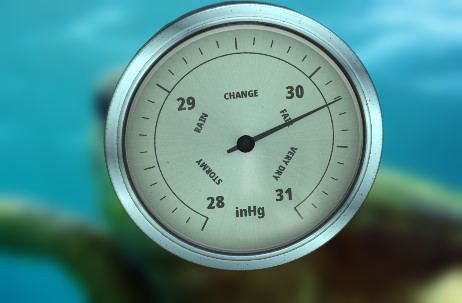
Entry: 30.2; inHg
